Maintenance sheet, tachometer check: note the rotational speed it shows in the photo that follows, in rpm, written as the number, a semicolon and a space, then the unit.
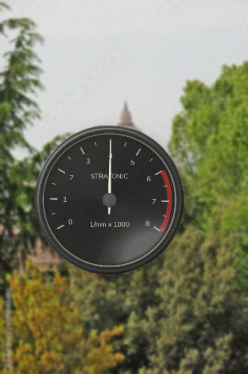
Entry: 4000; rpm
